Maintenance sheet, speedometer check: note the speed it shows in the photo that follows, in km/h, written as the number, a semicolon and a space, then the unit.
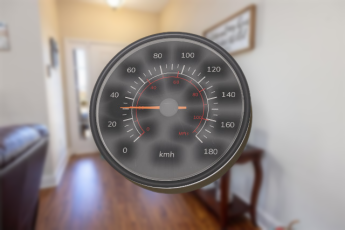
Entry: 30; km/h
